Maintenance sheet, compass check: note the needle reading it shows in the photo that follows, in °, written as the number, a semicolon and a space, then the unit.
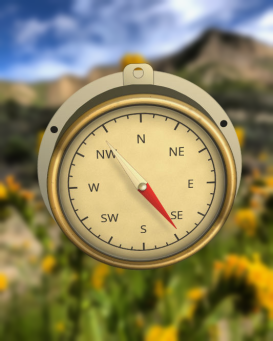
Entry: 145; °
